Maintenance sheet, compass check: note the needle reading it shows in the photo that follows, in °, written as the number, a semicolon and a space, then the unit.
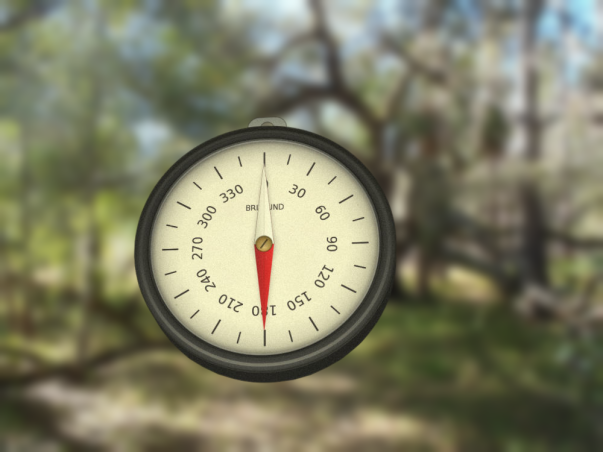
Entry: 180; °
